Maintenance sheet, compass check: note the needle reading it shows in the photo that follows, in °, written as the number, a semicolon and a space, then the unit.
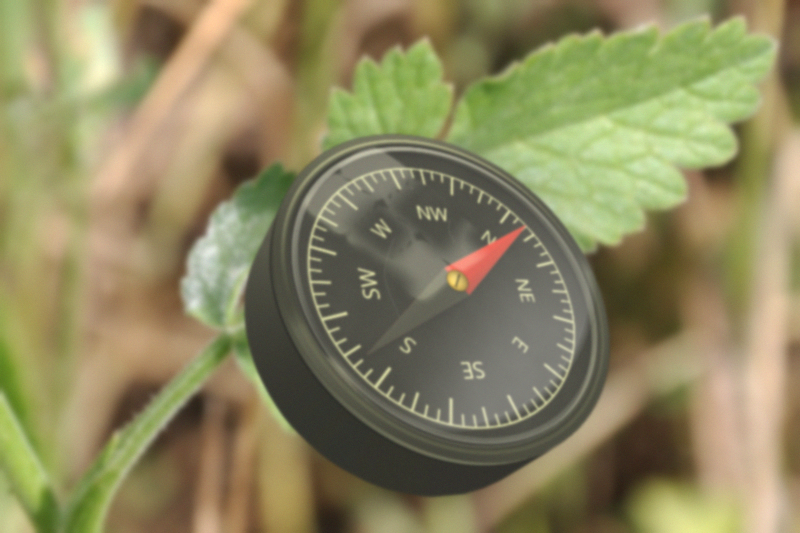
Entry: 10; °
